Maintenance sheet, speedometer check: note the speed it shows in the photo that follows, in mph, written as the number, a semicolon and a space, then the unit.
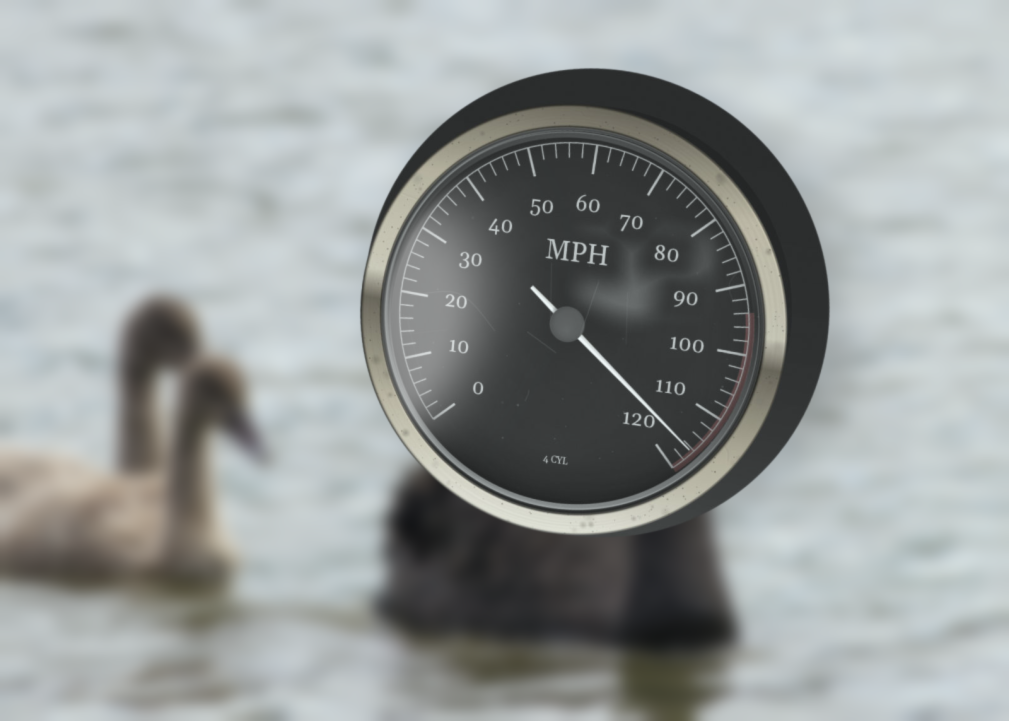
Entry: 116; mph
